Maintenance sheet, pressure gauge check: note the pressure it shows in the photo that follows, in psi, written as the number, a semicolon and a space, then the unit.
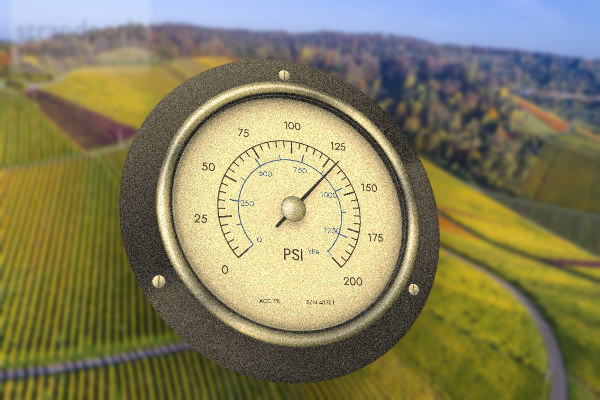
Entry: 130; psi
